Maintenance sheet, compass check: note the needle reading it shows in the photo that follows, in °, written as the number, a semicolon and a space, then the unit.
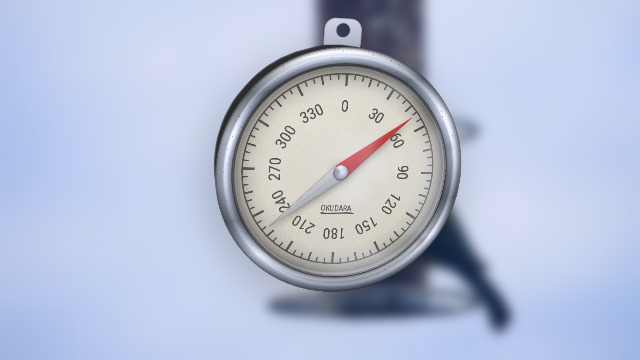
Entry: 50; °
